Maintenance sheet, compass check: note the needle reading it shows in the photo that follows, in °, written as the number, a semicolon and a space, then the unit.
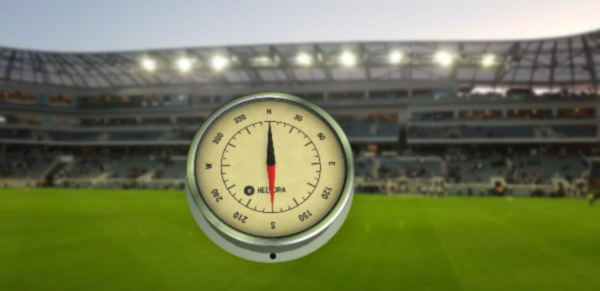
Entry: 180; °
